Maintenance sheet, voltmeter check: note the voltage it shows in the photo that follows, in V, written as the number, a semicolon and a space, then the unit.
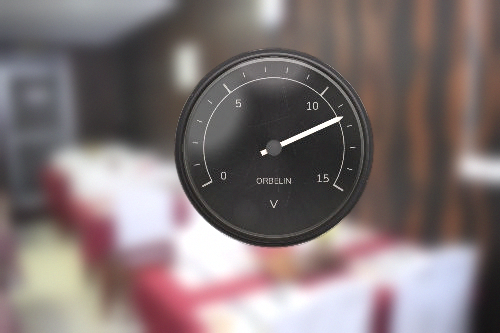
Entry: 11.5; V
